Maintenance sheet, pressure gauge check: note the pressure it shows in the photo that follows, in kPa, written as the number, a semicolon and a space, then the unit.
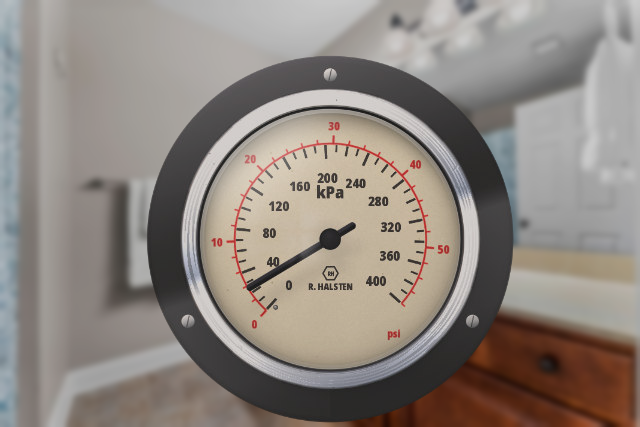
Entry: 25; kPa
